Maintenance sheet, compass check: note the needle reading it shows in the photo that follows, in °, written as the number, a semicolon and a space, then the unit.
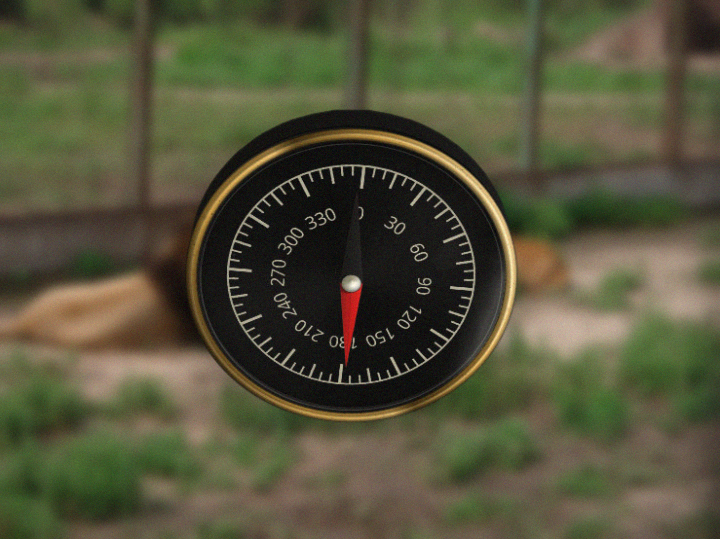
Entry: 177.5; °
